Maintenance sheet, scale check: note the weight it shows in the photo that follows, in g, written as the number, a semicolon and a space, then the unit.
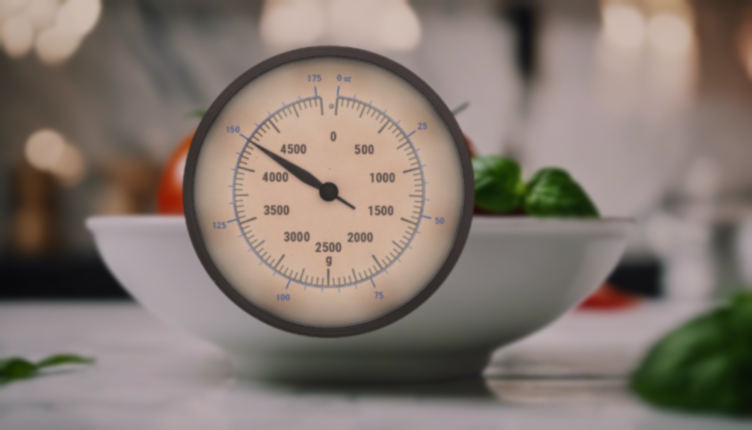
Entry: 4250; g
